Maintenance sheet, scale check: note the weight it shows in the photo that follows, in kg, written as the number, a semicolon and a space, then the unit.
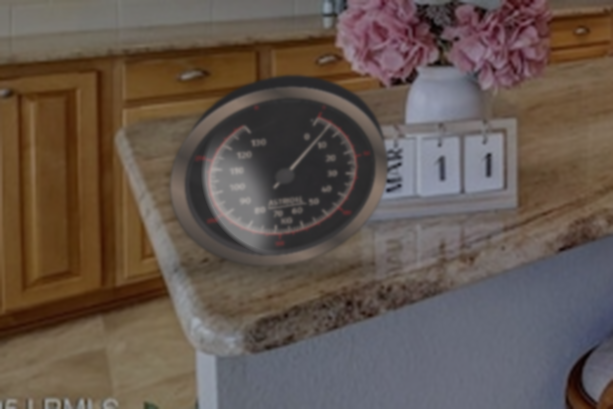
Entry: 5; kg
